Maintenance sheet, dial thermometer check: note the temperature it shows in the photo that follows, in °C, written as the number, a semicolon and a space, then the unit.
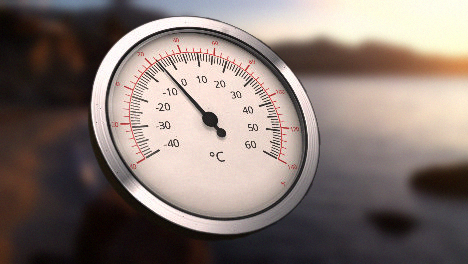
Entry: -5; °C
